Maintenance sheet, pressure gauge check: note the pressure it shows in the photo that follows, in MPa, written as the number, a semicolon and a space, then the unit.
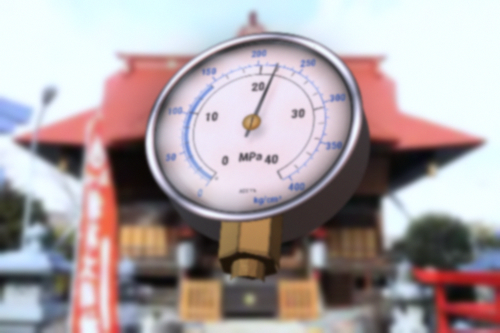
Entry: 22; MPa
